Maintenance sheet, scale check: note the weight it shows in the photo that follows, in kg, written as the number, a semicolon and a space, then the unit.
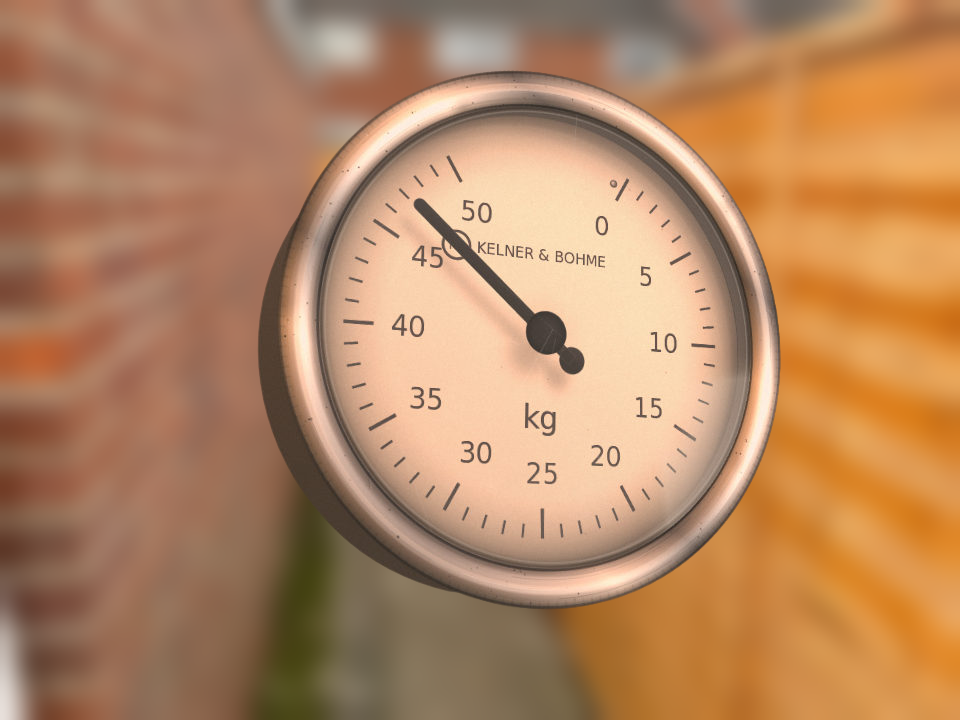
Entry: 47; kg
